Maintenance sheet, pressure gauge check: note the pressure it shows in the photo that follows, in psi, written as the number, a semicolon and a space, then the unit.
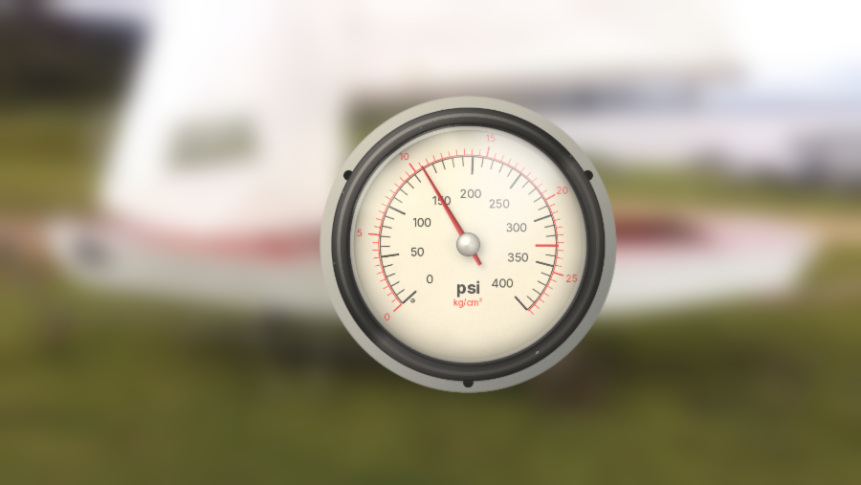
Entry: 150; psi
